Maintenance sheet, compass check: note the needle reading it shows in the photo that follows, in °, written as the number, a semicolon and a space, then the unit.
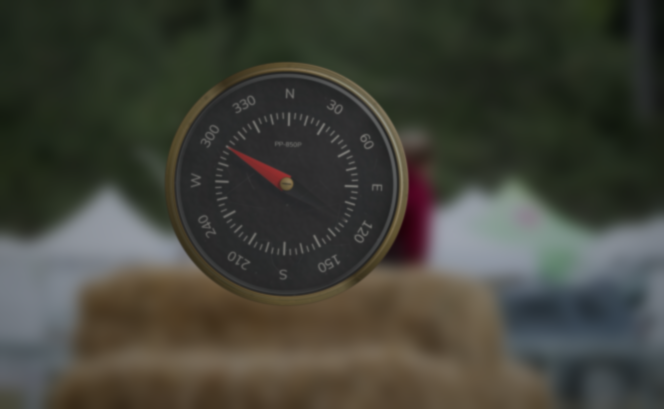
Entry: 300; °
